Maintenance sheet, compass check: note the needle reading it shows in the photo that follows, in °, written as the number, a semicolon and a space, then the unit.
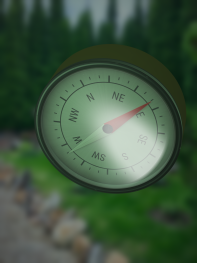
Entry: 80; °
